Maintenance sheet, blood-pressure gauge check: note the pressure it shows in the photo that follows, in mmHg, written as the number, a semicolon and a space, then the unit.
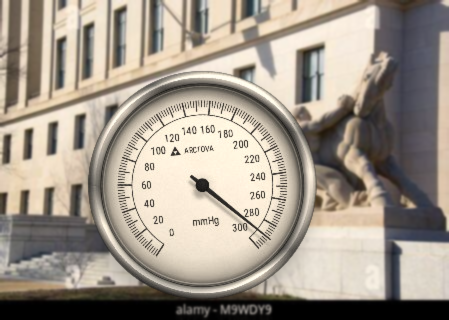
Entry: 290; mmHg
